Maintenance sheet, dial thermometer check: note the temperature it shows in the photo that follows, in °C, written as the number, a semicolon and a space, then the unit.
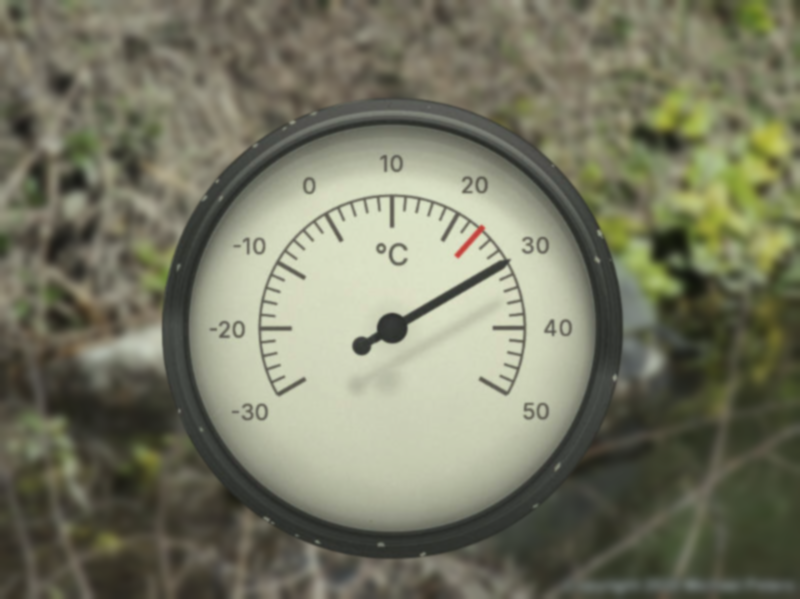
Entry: 30; °C
